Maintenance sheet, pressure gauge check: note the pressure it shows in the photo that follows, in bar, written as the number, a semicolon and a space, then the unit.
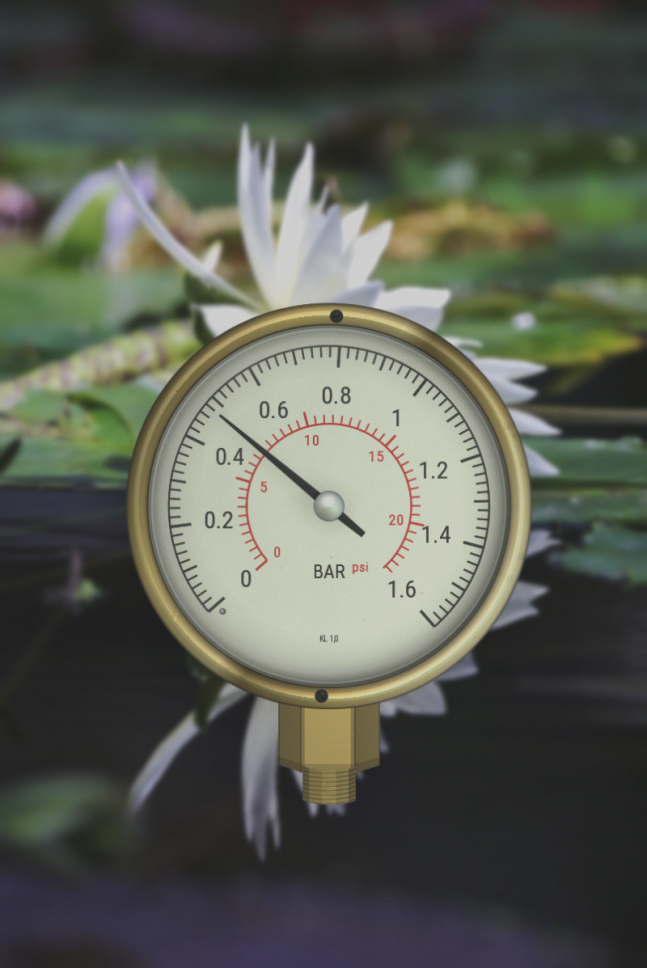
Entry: 0.48; bar
